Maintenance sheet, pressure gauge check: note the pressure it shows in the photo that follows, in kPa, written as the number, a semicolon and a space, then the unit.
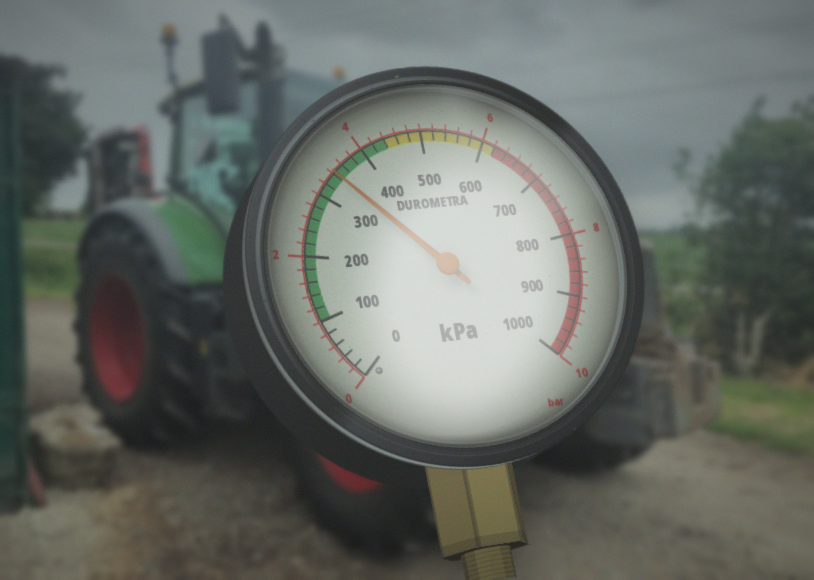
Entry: 340; kPa
